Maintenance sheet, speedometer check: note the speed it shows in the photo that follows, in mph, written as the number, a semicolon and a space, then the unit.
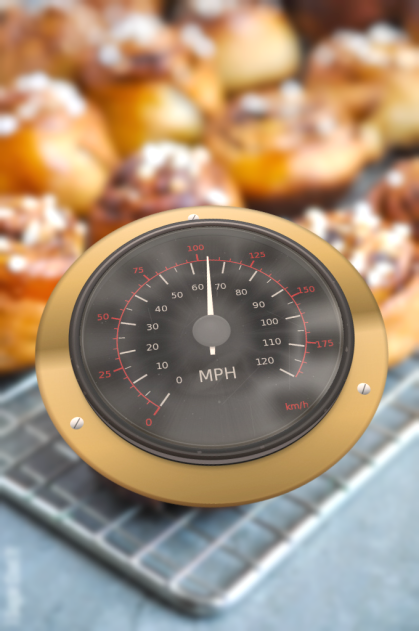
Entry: 65; mph
